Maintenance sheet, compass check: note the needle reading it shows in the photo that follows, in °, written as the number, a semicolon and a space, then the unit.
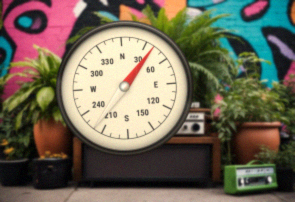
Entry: 40; °
